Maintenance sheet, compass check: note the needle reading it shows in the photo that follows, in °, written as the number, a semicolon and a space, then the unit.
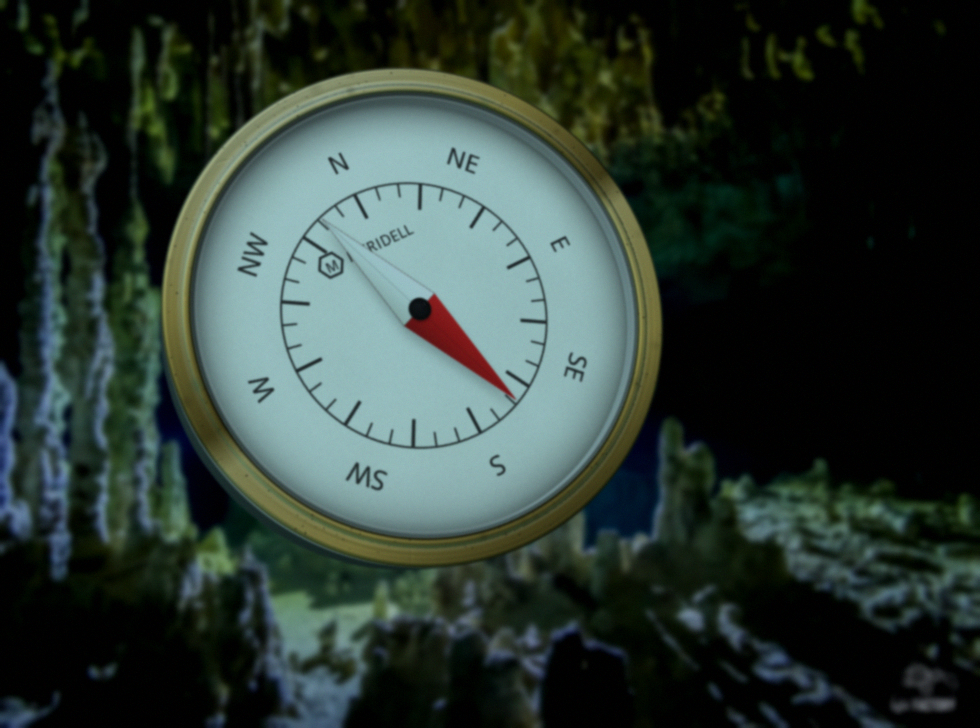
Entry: 160; °
